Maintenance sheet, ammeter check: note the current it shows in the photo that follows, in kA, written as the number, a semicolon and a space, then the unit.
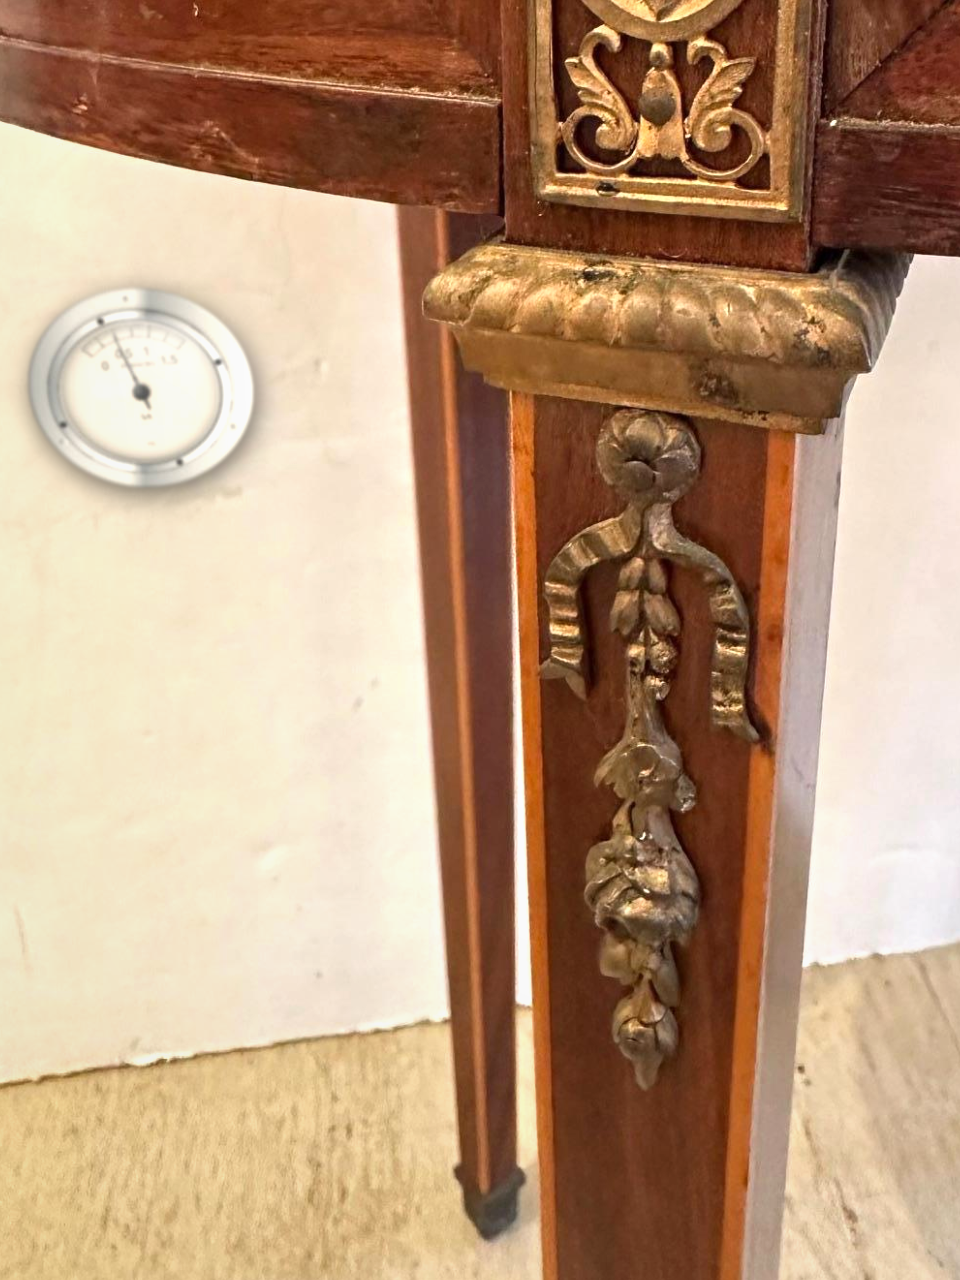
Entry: 0.5; kA
